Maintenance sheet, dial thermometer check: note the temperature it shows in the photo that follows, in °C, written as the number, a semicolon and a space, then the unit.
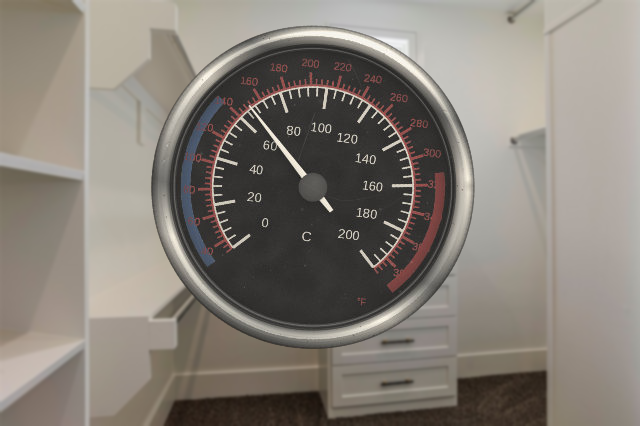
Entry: 66; °C
